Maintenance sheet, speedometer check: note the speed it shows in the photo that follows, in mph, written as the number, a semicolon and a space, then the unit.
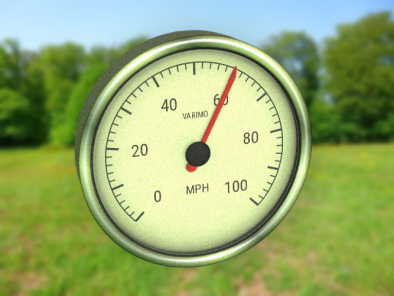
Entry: 60; mph
